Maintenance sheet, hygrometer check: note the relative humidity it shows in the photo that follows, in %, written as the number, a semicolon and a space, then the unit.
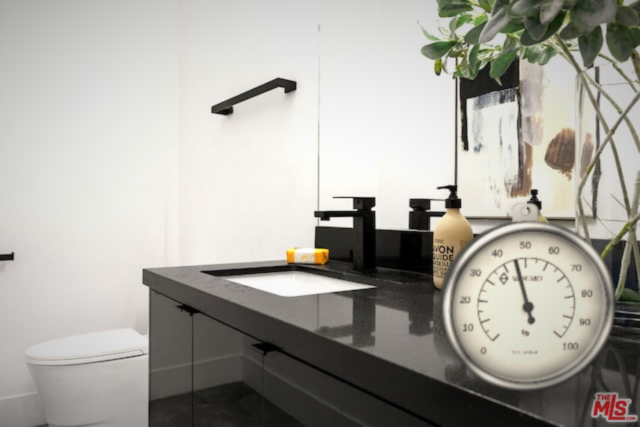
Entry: 45; %
